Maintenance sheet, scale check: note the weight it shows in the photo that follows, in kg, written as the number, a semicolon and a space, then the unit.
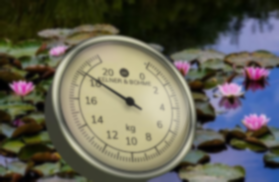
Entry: 18; kg
